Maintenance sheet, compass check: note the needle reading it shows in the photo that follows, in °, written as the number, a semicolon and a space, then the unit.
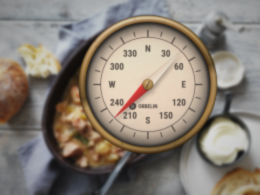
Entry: 225; °
